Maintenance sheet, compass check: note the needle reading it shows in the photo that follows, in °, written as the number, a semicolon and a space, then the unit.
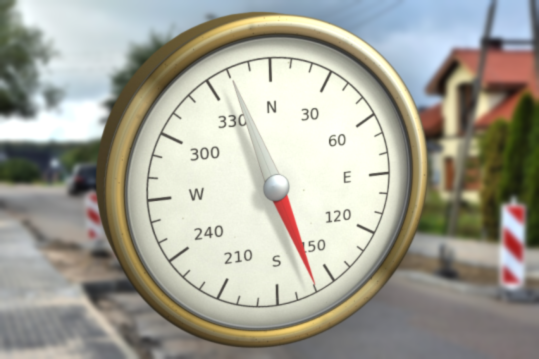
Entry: 160; °
